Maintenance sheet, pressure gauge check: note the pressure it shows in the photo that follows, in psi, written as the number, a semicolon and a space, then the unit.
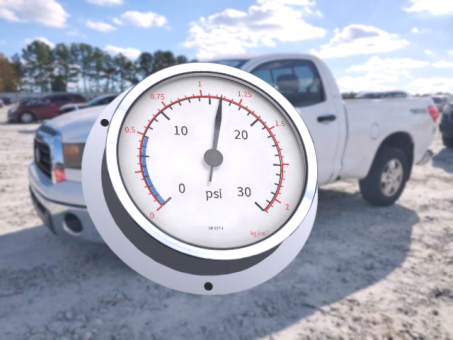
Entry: 16; psi
